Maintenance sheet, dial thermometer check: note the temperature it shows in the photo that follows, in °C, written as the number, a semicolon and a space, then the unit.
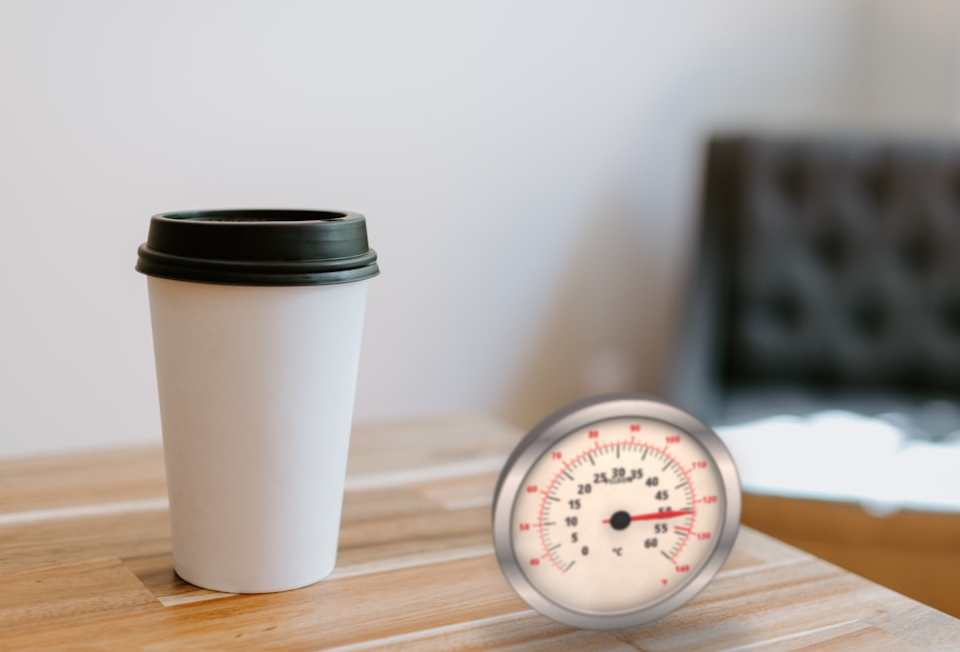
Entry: 50; °C
